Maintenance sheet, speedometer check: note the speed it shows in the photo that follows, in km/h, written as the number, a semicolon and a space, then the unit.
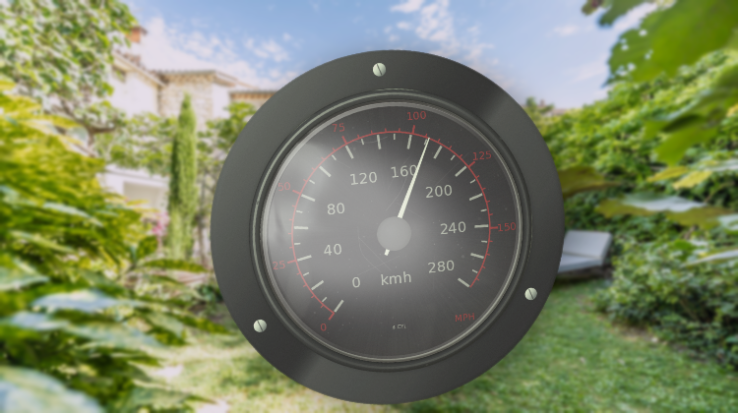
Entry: 170; km/h
